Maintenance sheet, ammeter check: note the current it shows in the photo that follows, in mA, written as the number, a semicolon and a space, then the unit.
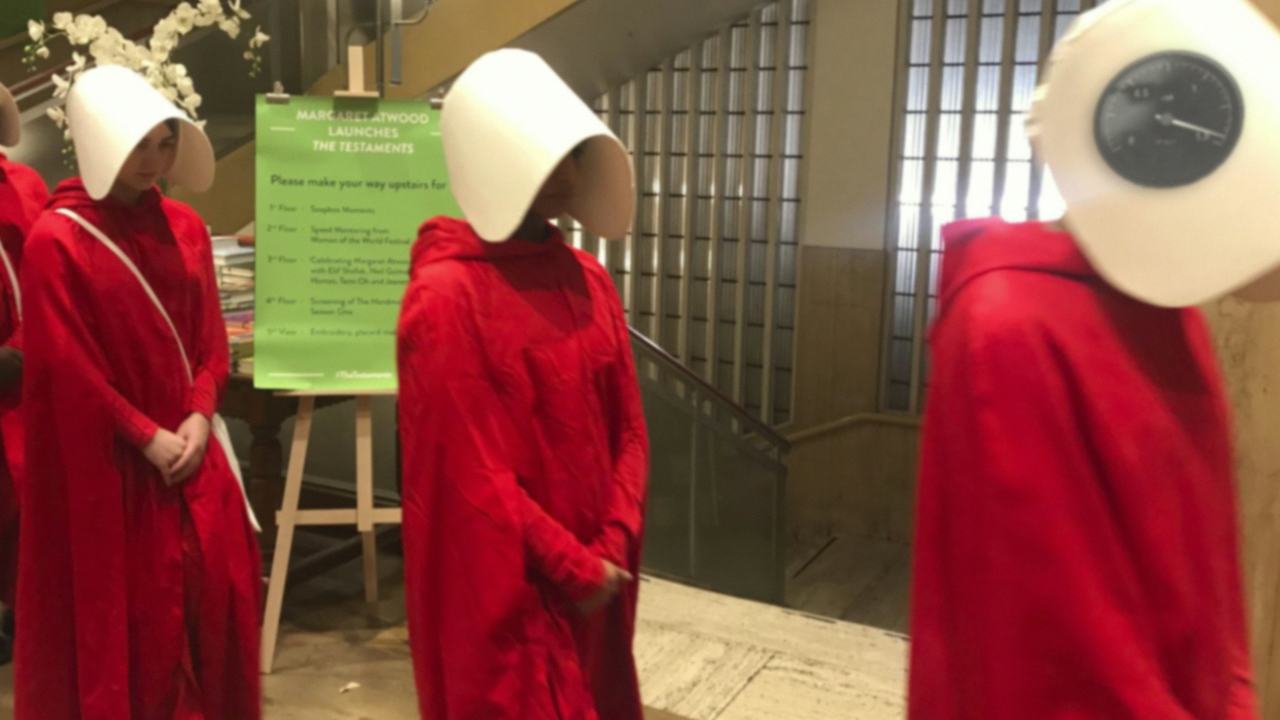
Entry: 1.45; mA
